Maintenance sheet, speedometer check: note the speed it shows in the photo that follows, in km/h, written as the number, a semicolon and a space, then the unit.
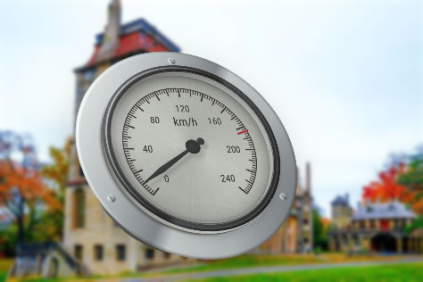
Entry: 10; km/h
